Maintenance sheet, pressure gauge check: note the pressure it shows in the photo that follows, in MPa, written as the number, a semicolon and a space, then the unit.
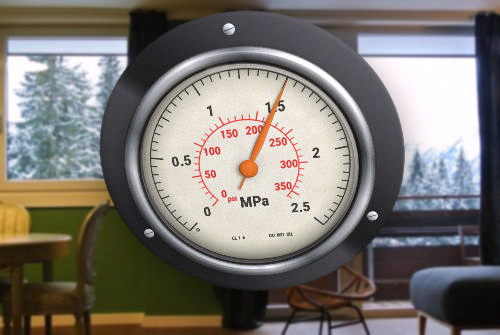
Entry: 1.5; MPa
